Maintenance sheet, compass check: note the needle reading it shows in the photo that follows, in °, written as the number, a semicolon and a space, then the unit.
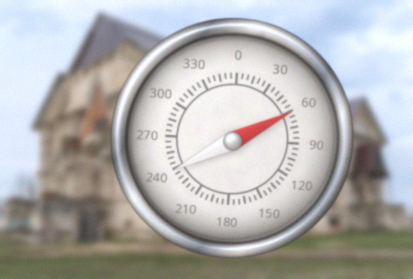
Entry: 60; °
